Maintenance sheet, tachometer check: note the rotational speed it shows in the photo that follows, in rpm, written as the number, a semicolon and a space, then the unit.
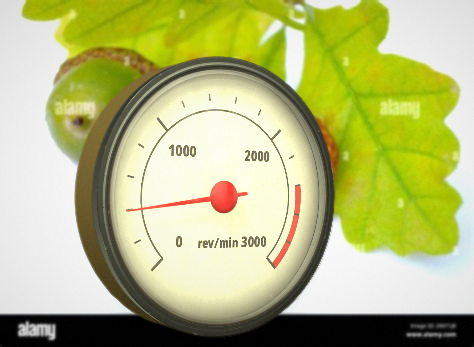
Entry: 400; rpm
